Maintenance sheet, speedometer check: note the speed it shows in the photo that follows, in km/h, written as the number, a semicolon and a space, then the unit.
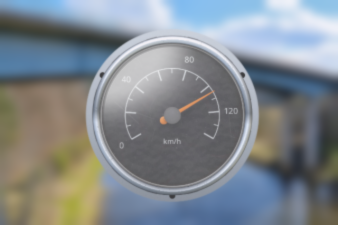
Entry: 105; km/h
